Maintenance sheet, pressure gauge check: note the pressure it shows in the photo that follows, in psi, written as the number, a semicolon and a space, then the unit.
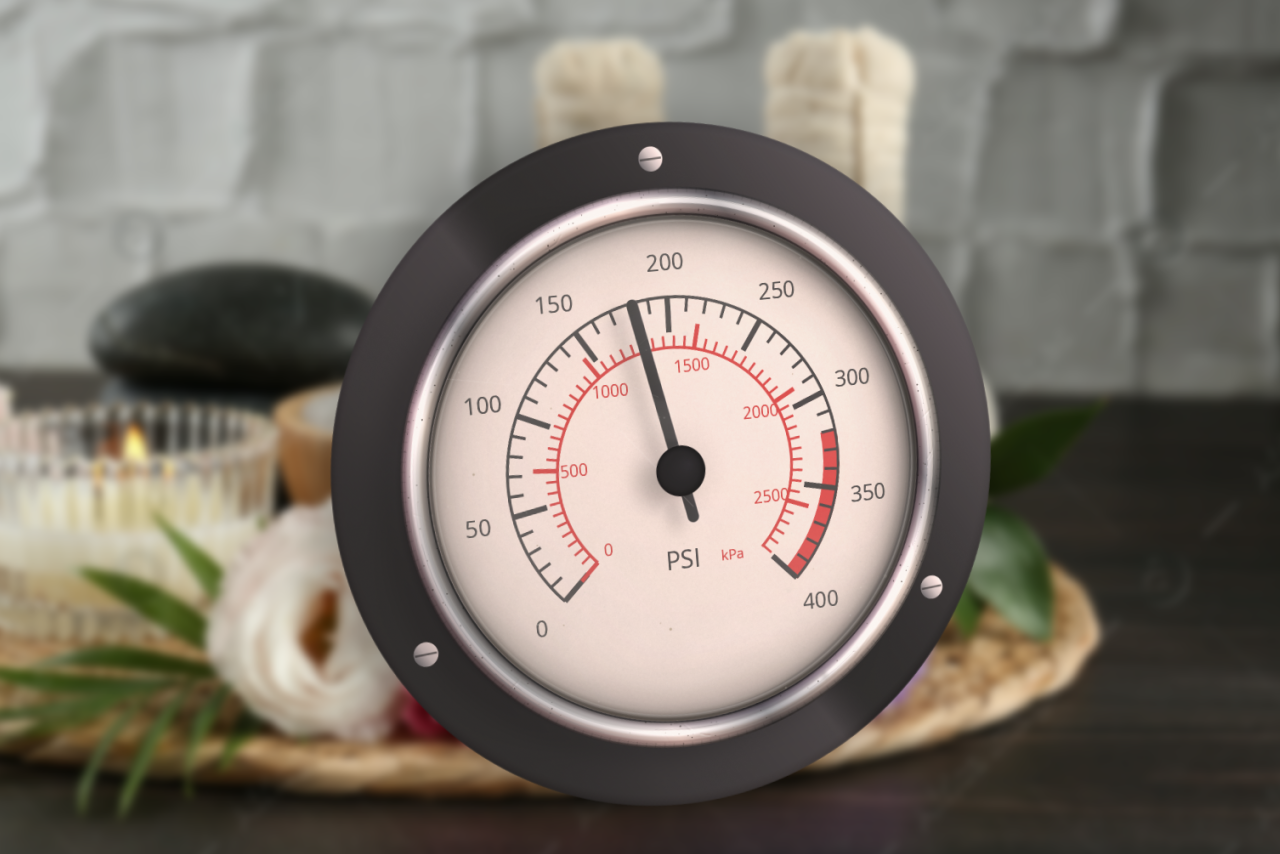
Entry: 180; psi
